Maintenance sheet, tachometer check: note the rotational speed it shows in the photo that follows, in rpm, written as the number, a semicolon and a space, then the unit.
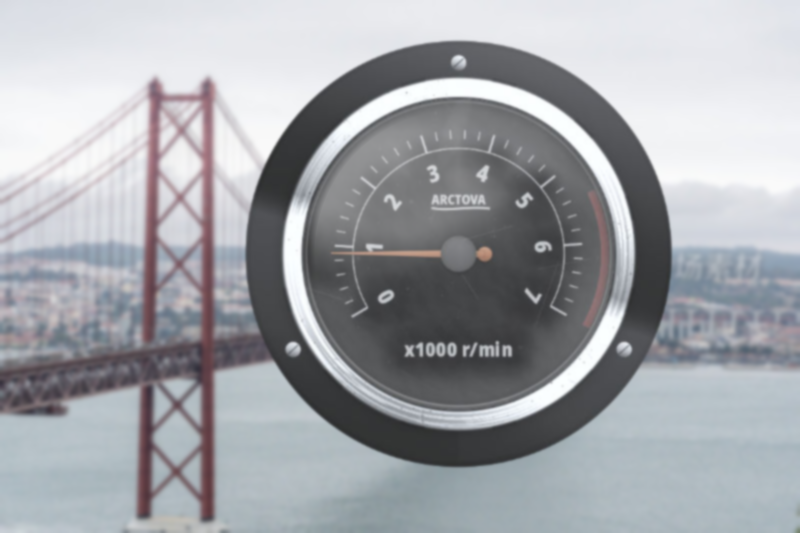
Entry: 900; rpm
